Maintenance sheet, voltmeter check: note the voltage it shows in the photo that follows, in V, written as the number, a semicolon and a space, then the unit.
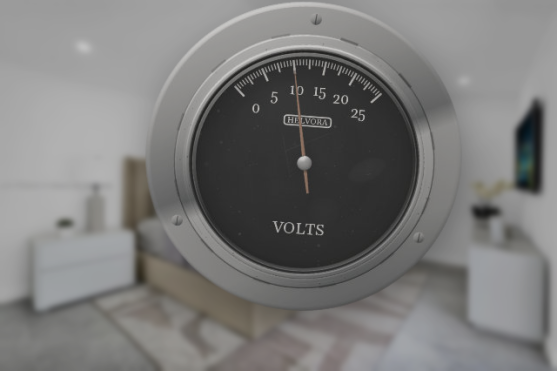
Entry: 10; V
